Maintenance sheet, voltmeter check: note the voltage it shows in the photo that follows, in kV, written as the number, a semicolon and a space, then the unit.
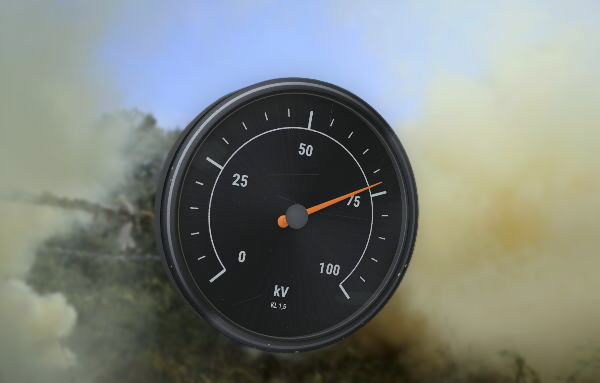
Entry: 72.5; kV
